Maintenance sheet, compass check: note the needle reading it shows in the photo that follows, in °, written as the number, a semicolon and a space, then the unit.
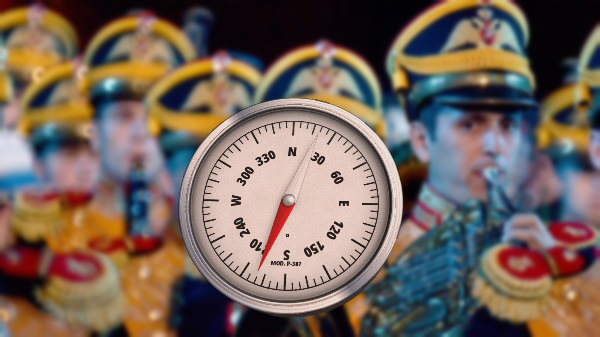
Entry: 200; °
